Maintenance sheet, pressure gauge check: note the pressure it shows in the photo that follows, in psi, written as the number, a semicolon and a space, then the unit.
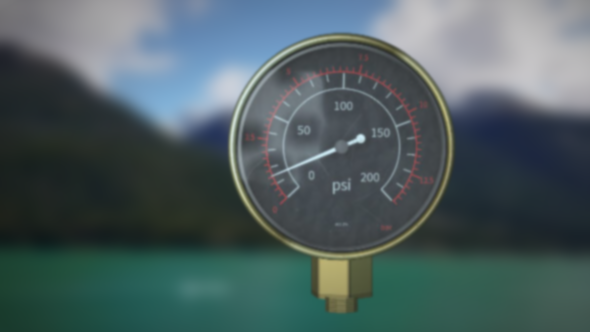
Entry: 15; psi
